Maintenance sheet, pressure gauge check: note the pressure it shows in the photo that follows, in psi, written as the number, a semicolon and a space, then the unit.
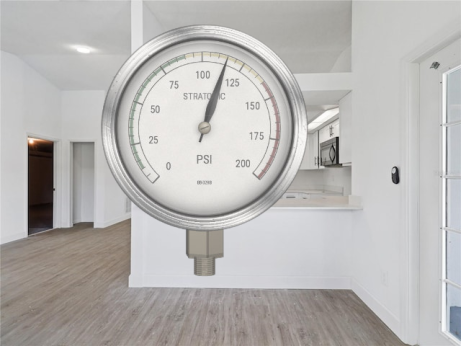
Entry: 115; psi
